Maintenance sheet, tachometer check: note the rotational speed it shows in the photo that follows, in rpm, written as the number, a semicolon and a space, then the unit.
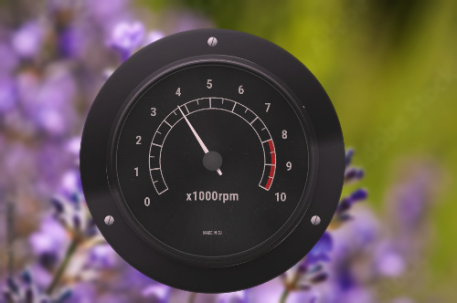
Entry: 3750; rpm
